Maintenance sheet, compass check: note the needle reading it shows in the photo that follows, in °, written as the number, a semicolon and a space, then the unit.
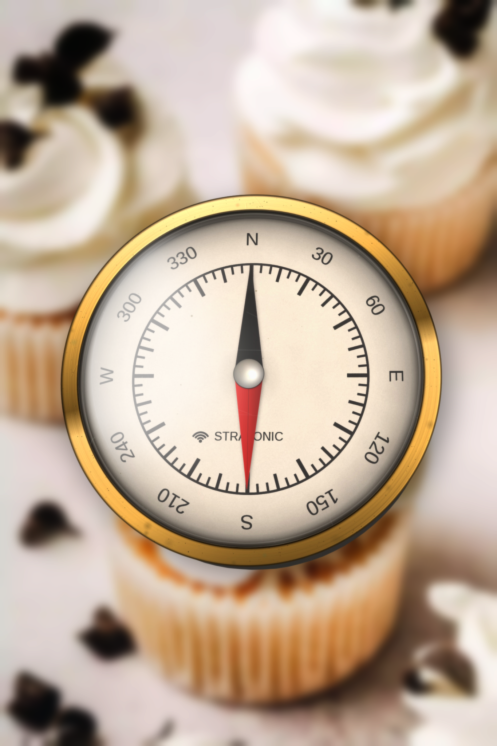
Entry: 180; °
